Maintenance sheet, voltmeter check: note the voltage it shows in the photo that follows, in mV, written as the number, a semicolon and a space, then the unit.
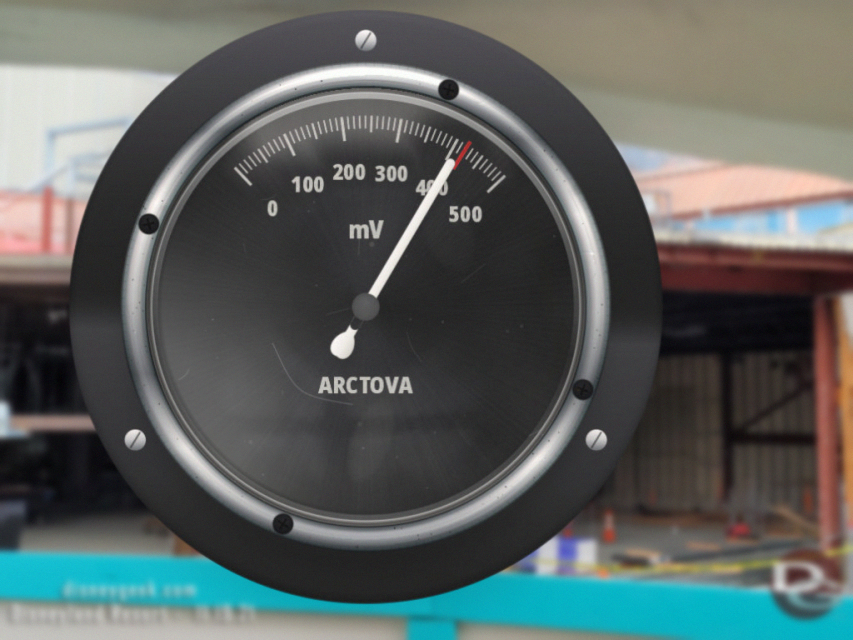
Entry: 410; mV
